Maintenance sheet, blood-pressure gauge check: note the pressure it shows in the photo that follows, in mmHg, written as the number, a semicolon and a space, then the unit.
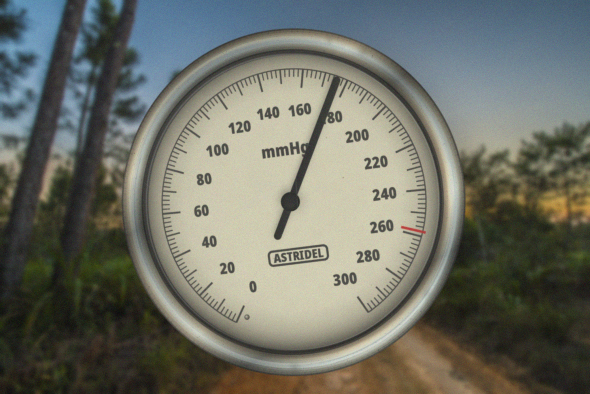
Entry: 176; mmHg
